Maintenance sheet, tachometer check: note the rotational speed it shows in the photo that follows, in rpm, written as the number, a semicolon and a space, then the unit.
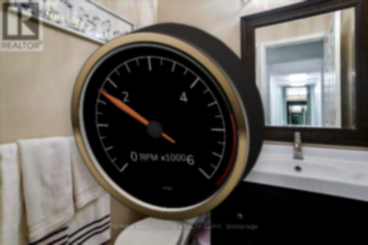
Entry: 1750; rpm
